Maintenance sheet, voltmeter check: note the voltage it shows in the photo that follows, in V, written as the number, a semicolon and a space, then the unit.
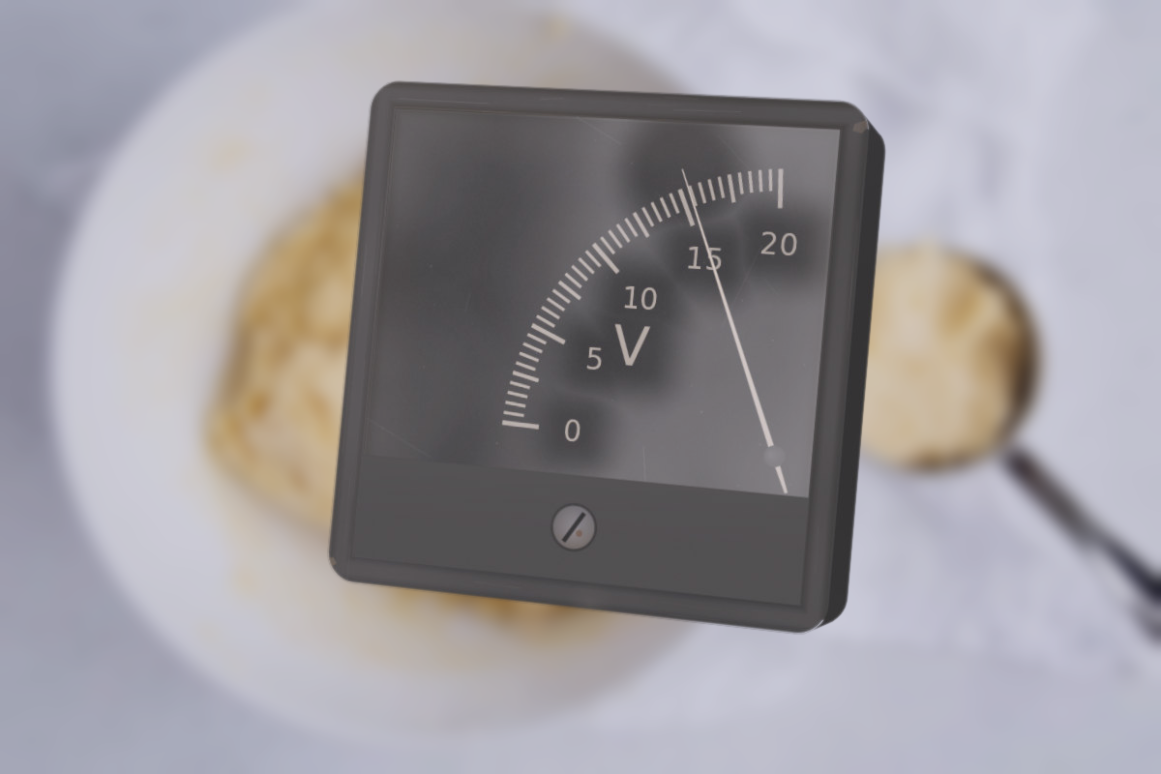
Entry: 15.5; V
